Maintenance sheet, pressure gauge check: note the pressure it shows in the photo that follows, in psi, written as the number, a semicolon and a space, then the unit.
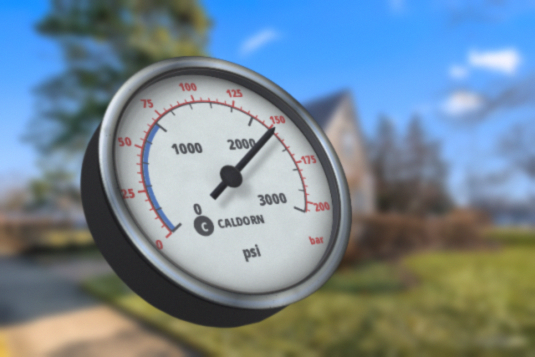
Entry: 2200; psi
